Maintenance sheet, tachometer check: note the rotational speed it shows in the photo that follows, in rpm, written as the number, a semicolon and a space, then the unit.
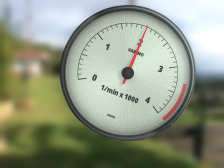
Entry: 2000; rpm
